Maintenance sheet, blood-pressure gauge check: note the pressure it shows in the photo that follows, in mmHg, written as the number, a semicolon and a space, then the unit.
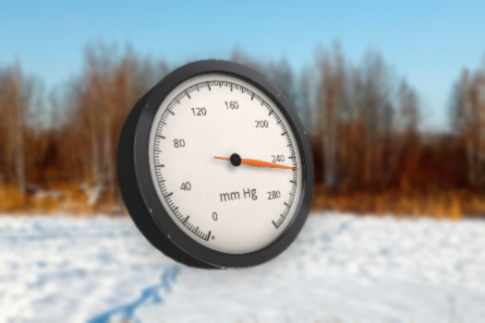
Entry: 250; mmHg
